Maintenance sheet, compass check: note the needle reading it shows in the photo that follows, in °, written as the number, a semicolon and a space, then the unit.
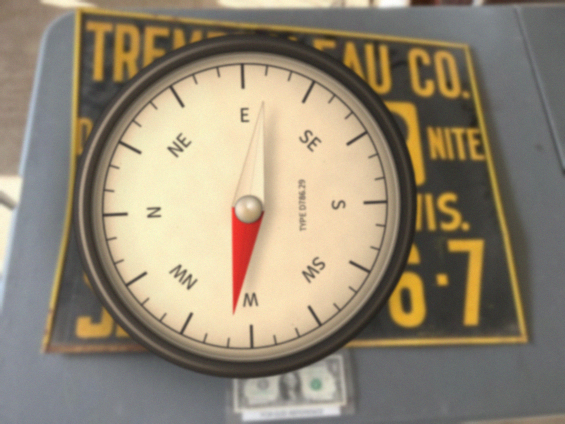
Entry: 280; °
